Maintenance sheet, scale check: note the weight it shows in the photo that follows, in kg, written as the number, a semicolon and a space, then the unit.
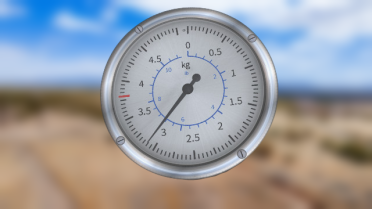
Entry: 3.1; kg
